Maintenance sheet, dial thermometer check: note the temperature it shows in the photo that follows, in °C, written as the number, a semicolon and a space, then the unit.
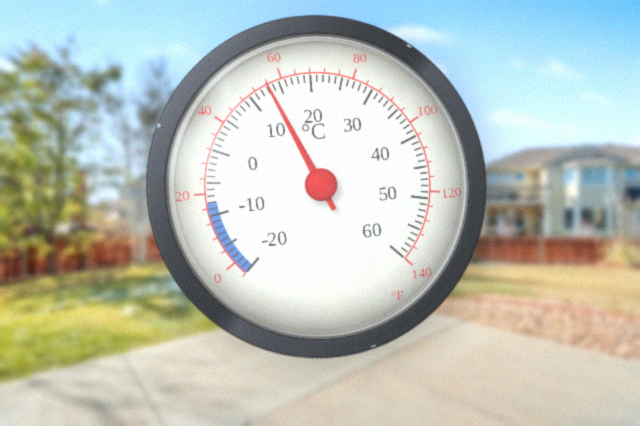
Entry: 13; °C
